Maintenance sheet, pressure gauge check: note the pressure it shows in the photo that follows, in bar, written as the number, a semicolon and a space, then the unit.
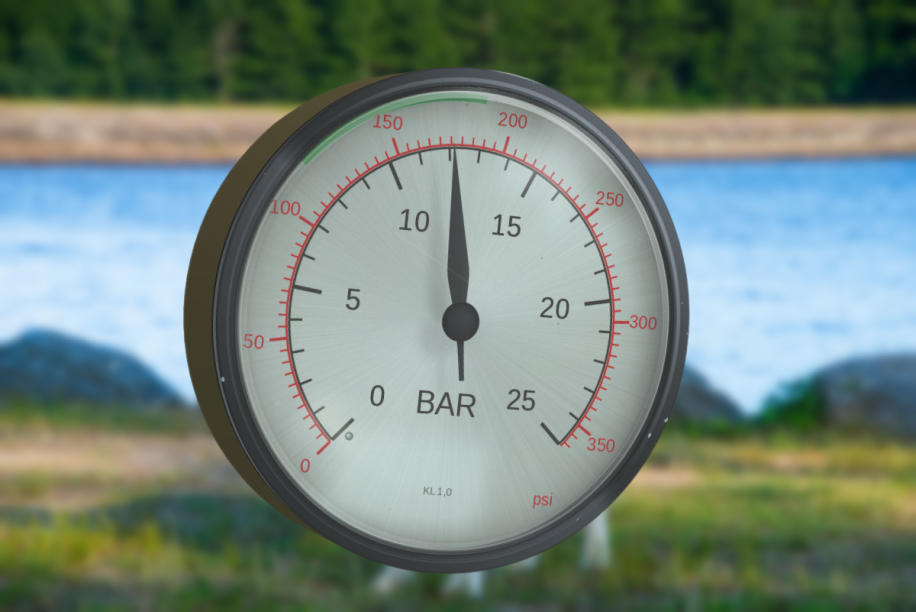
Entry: 12; bar
